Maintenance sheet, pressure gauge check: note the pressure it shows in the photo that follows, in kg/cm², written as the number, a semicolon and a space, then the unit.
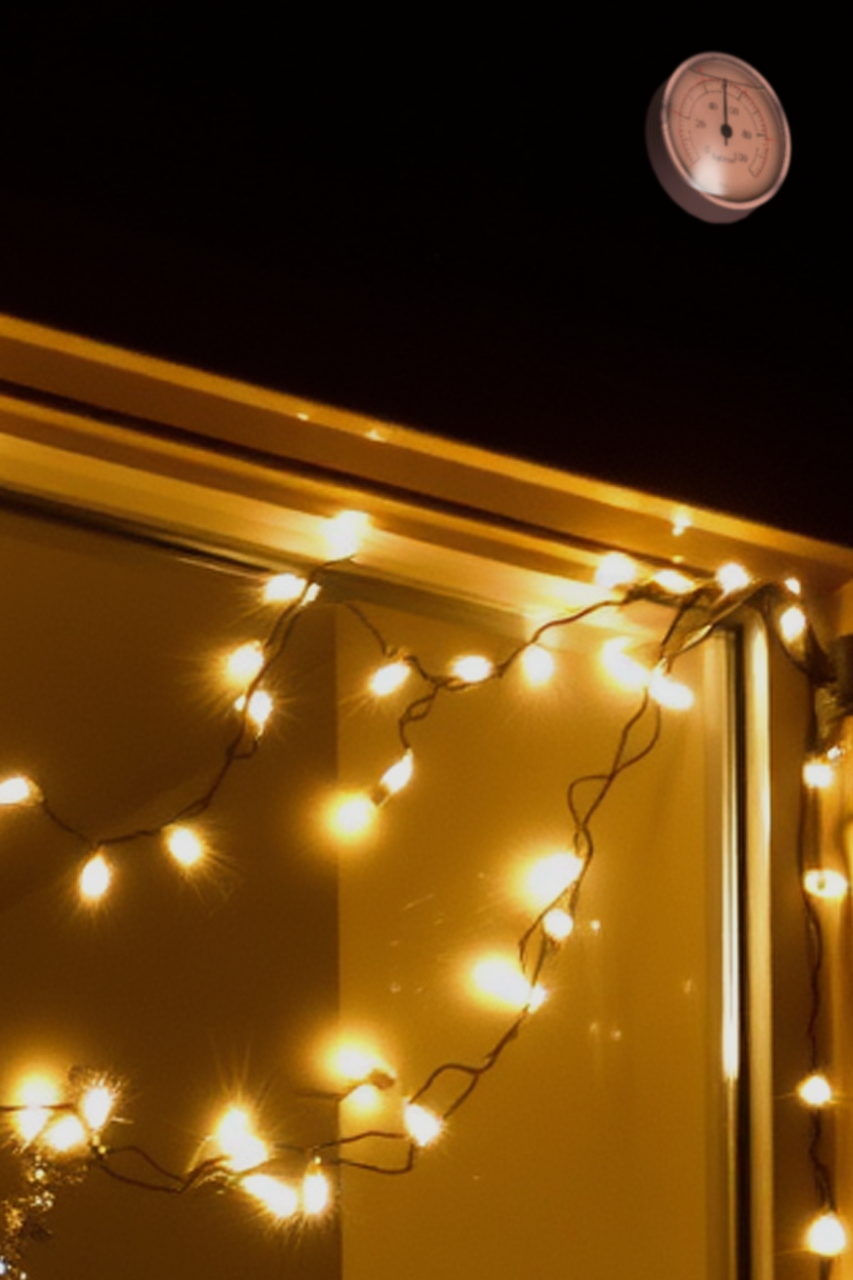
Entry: 50; kg/cm²
